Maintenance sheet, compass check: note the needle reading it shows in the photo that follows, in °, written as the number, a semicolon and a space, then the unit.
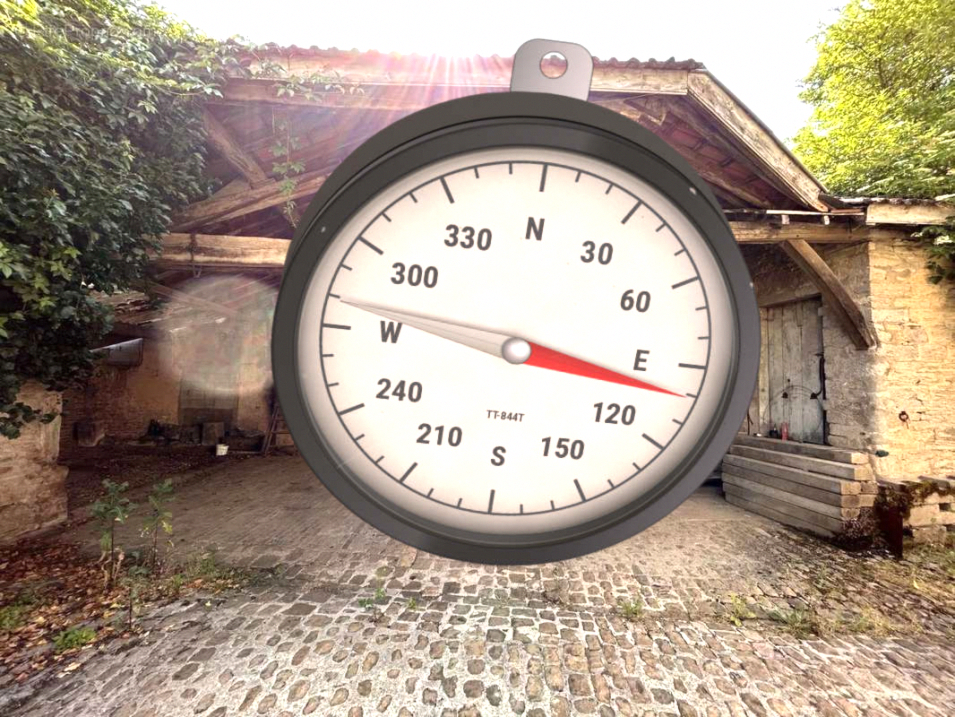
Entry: 100; °
